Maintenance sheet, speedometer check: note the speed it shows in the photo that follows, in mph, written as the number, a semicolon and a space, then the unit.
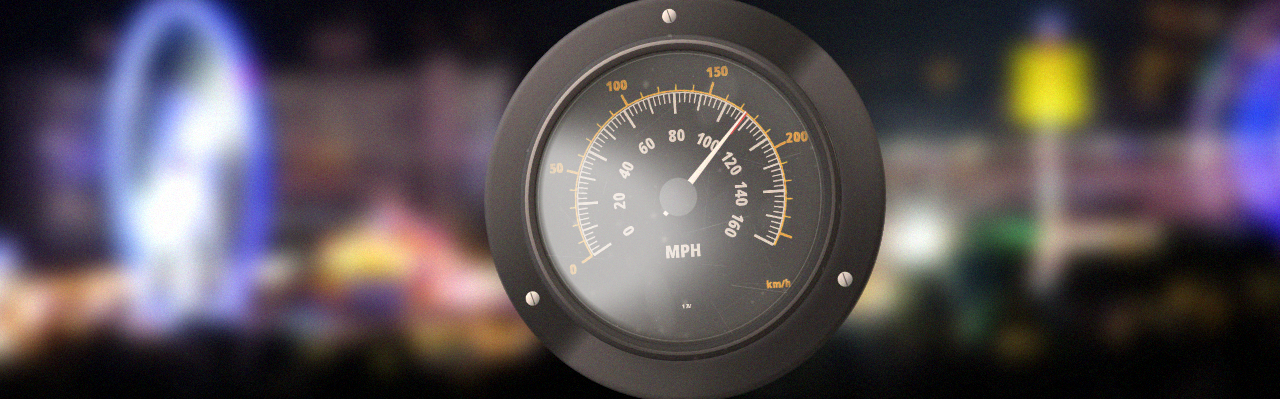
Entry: 108; mph
